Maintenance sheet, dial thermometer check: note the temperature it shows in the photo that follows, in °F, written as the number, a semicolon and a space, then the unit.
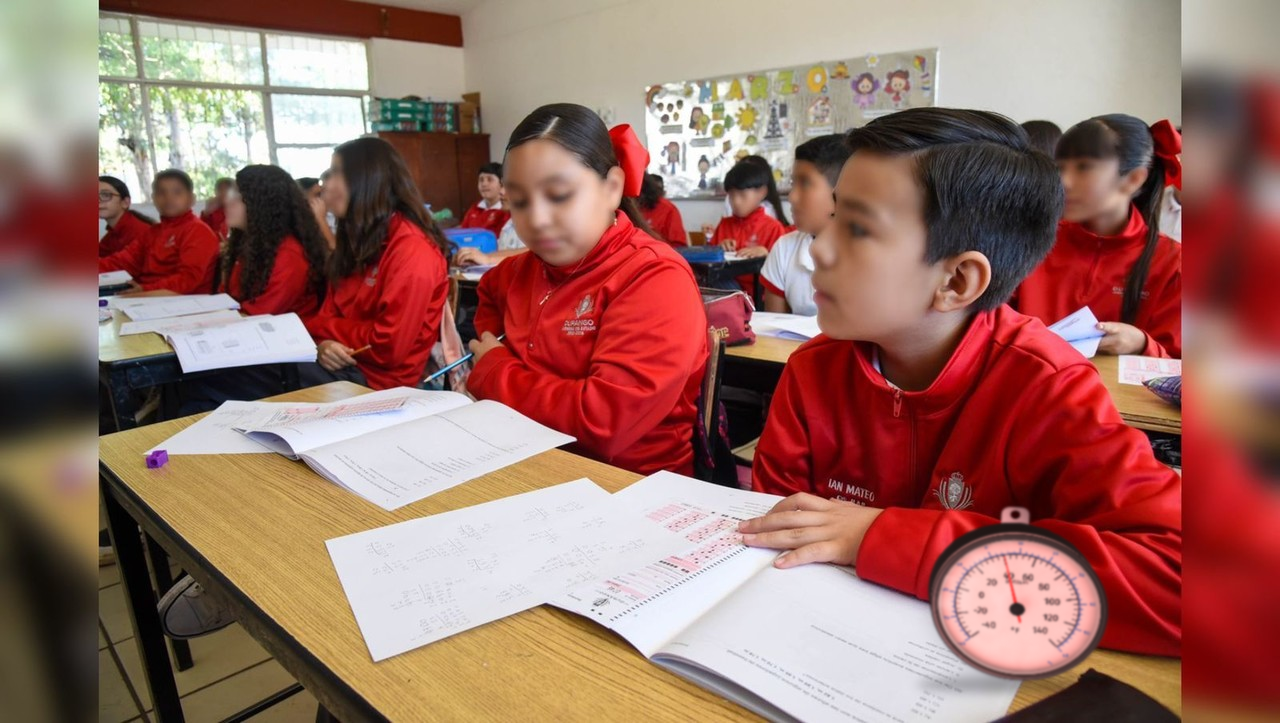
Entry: 40; °F
